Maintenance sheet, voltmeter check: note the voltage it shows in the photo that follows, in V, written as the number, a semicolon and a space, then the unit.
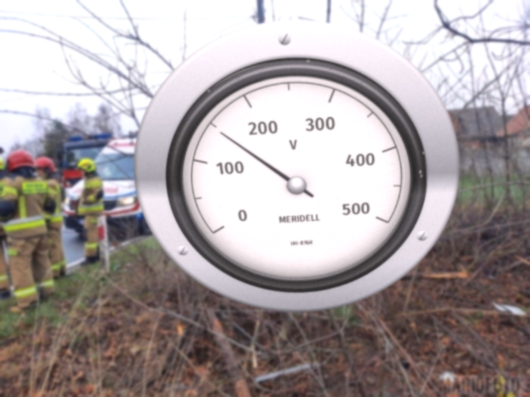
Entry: 150; V
